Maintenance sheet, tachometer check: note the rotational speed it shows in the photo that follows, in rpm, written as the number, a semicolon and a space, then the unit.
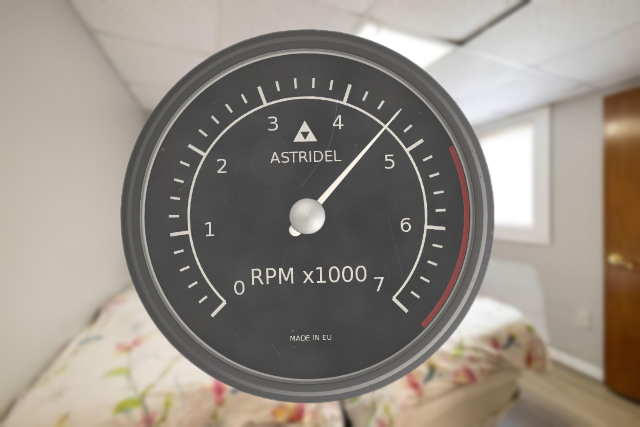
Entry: 4600; rpm
